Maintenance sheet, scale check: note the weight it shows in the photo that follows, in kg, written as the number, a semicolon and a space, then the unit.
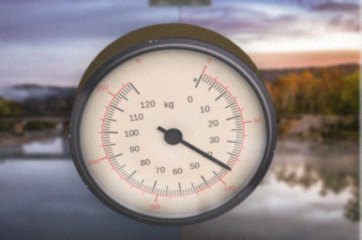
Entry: 40; kg
